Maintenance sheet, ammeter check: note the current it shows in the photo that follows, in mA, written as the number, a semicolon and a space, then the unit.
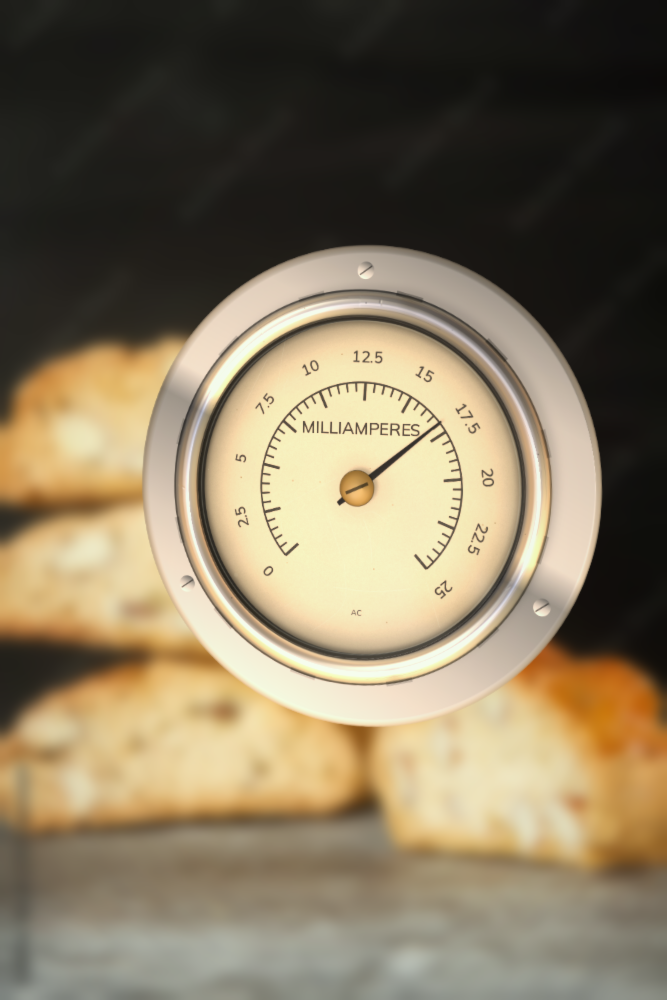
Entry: 17; mA
